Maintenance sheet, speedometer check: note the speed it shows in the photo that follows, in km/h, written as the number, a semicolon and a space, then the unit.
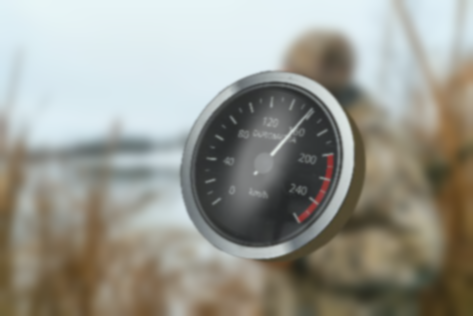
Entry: 160; km/h
